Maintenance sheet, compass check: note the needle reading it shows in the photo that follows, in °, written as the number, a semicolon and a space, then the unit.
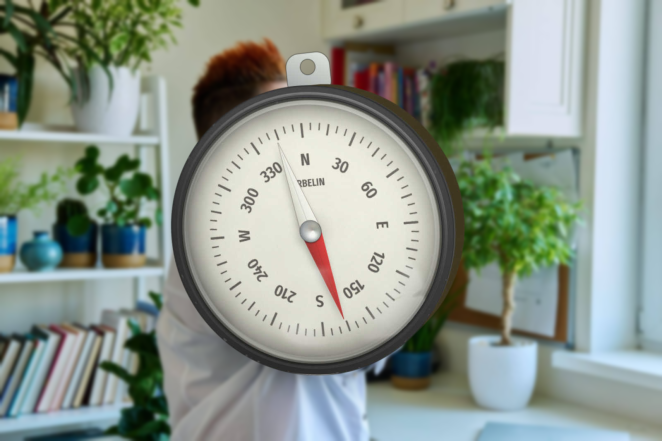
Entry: 165; °
